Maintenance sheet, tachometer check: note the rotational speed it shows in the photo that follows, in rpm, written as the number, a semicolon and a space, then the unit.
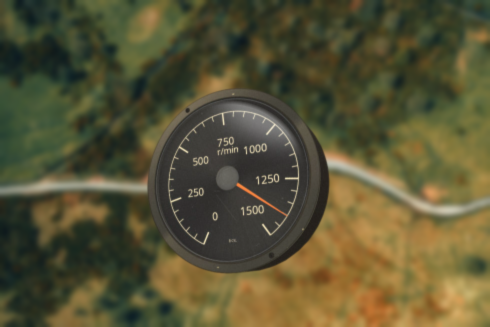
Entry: 1400; rpm
